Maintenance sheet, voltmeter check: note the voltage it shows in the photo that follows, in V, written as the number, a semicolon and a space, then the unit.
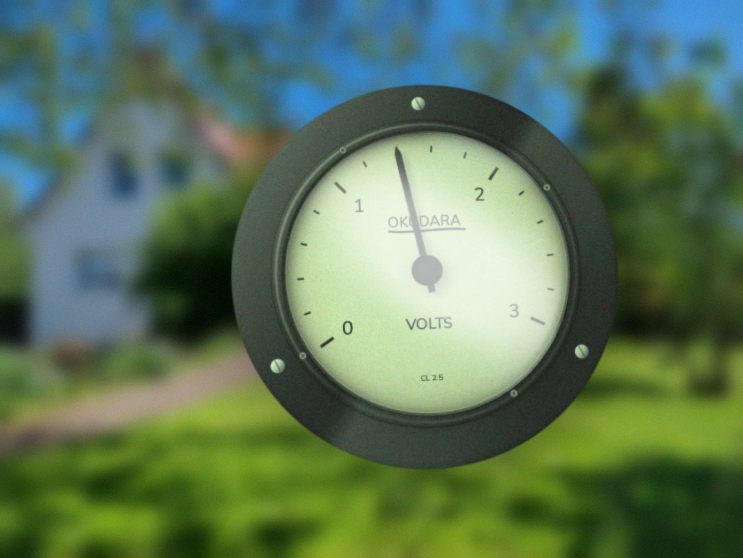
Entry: 1.4; V
